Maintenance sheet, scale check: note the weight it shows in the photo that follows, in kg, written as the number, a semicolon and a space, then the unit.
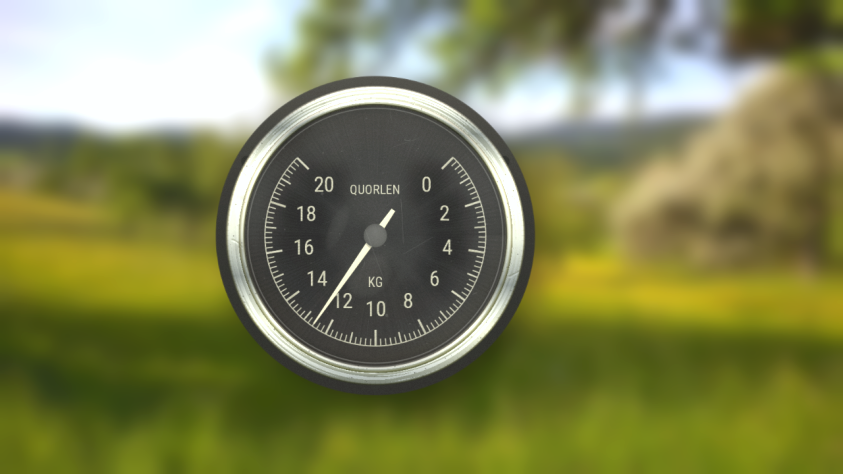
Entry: 12.6; kg
